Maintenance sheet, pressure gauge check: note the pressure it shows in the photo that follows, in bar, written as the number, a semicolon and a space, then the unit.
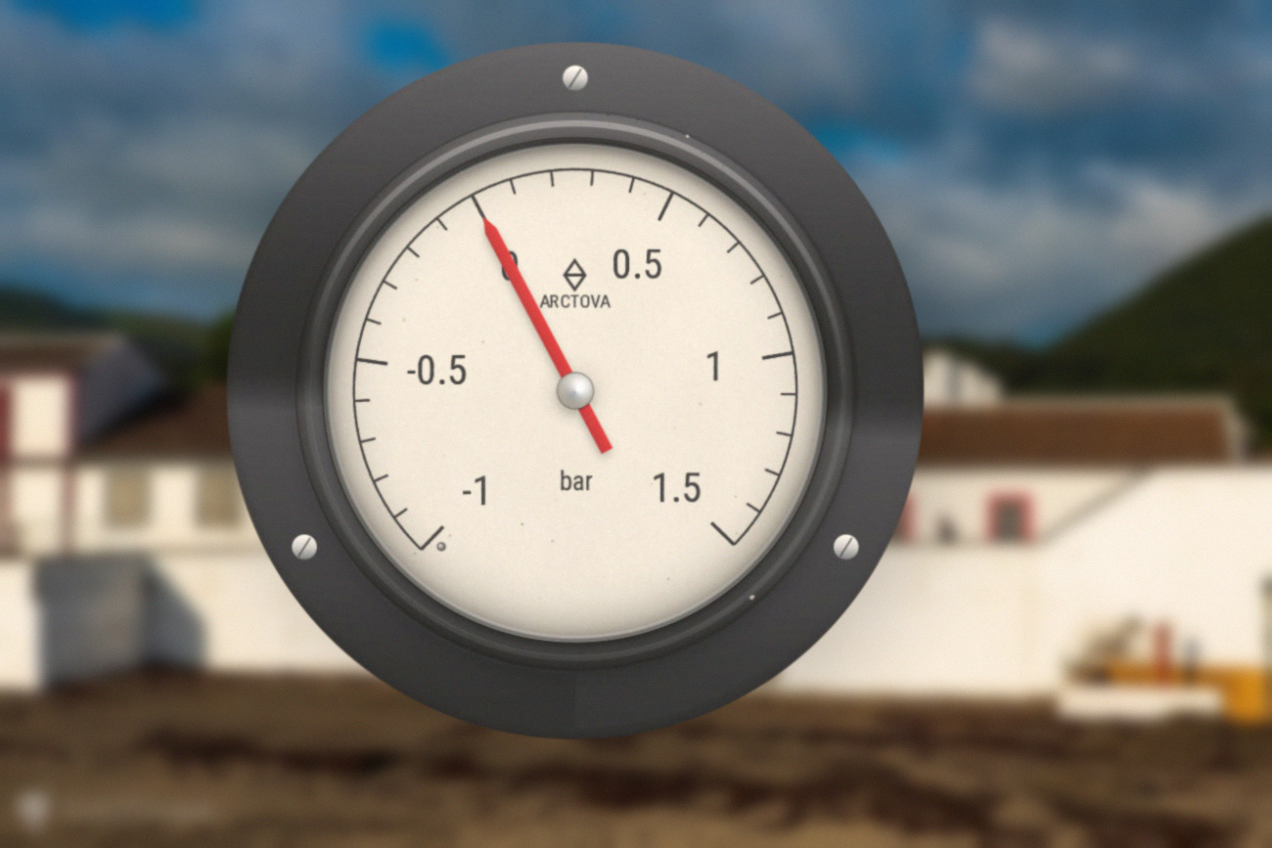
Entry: 0; bar
